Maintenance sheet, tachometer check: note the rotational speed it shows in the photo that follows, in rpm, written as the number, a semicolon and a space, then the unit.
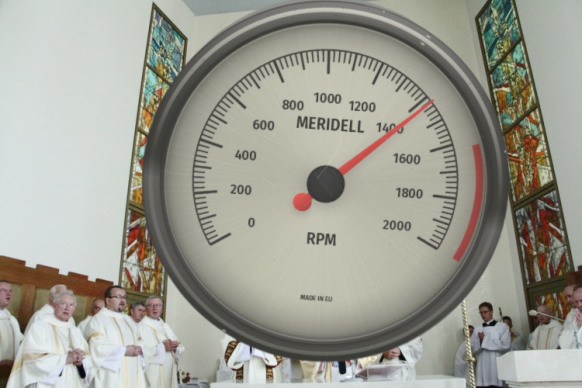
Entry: 1420; rpm
